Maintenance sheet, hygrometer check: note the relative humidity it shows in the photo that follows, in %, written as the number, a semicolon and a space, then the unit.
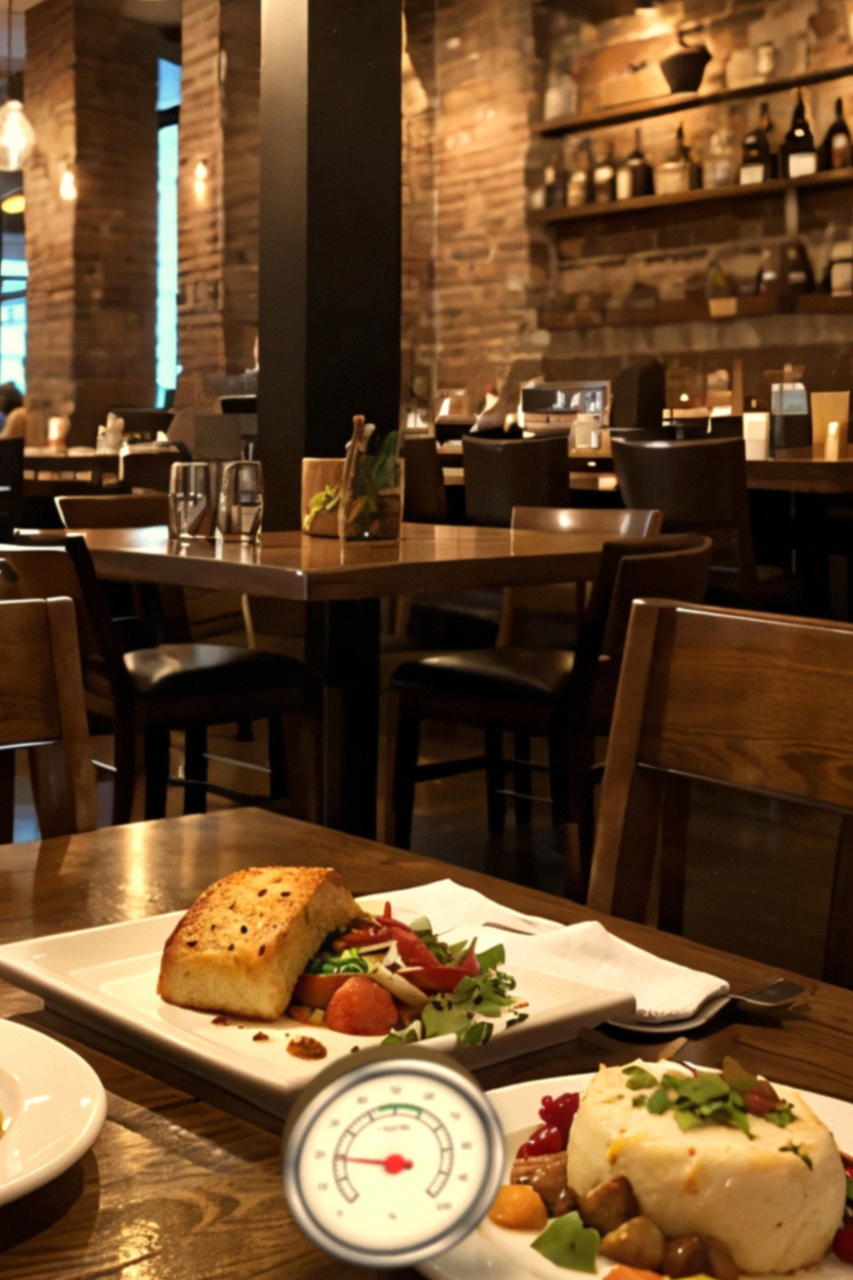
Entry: 20; %
